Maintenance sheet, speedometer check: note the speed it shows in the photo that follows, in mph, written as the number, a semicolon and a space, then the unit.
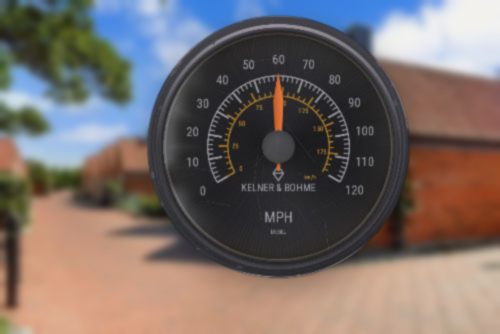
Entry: 60; mph
